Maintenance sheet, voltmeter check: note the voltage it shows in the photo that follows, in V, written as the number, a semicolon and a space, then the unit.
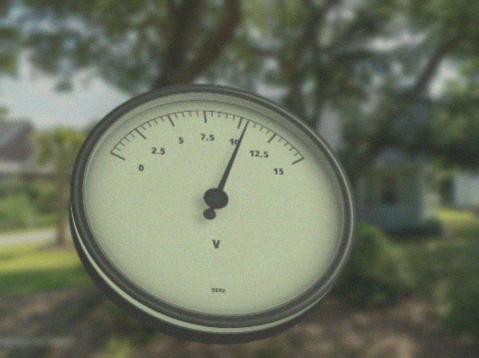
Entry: 10.5; V
